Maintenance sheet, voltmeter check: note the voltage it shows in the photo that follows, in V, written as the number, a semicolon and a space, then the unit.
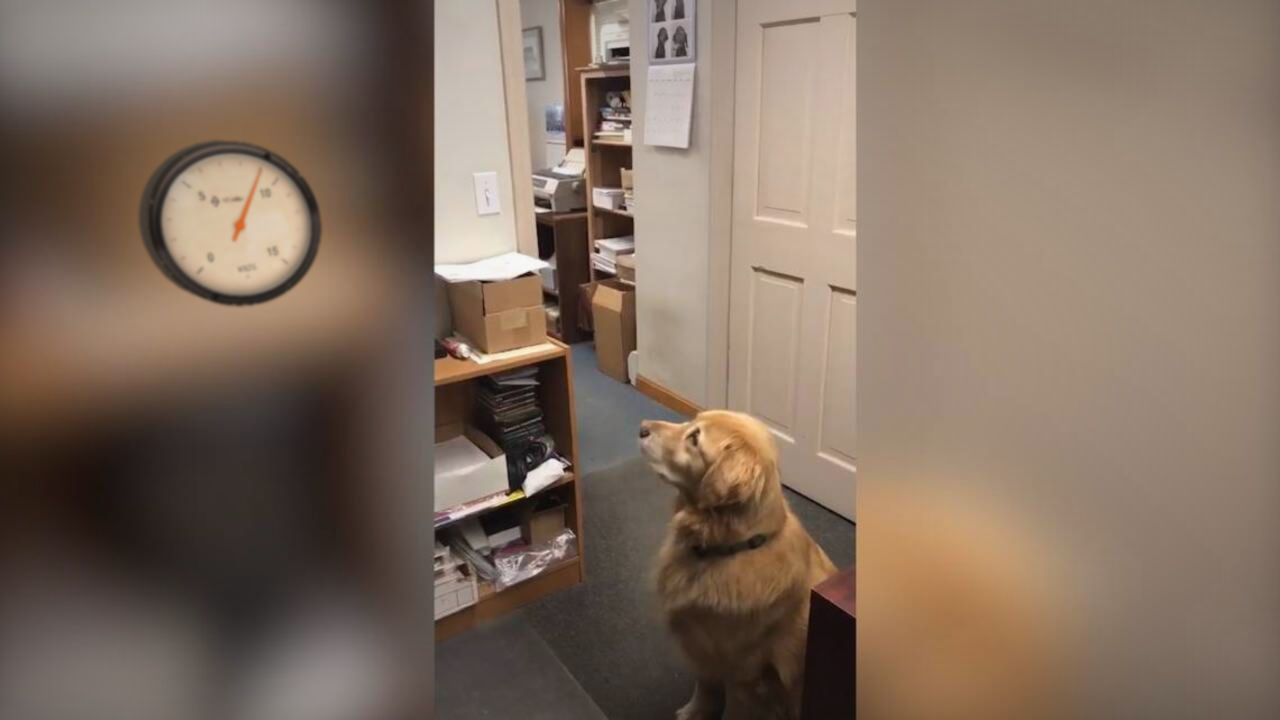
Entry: 9; V
